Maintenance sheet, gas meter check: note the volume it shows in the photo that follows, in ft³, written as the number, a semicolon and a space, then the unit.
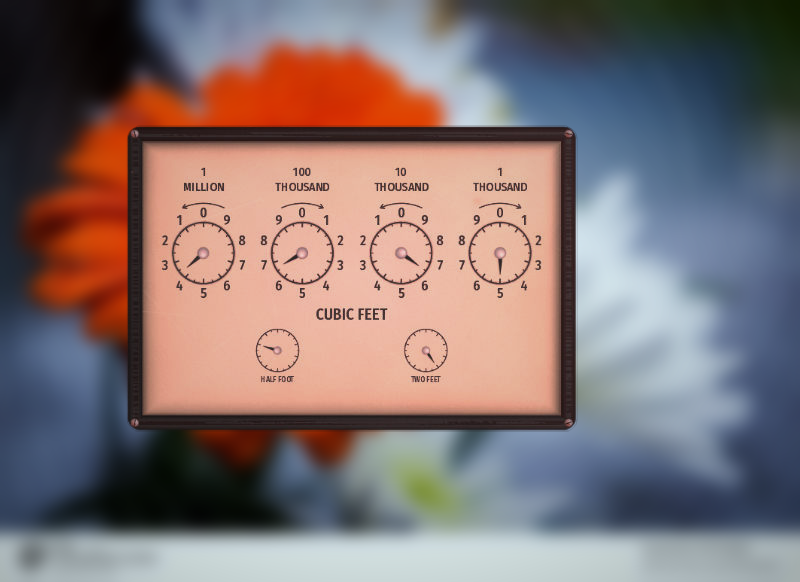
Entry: 366500; ft³
